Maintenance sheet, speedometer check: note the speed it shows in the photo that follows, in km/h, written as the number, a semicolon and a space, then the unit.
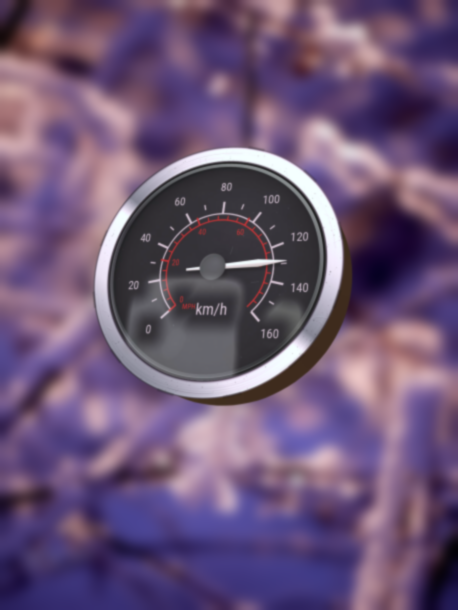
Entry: 130; km/h
